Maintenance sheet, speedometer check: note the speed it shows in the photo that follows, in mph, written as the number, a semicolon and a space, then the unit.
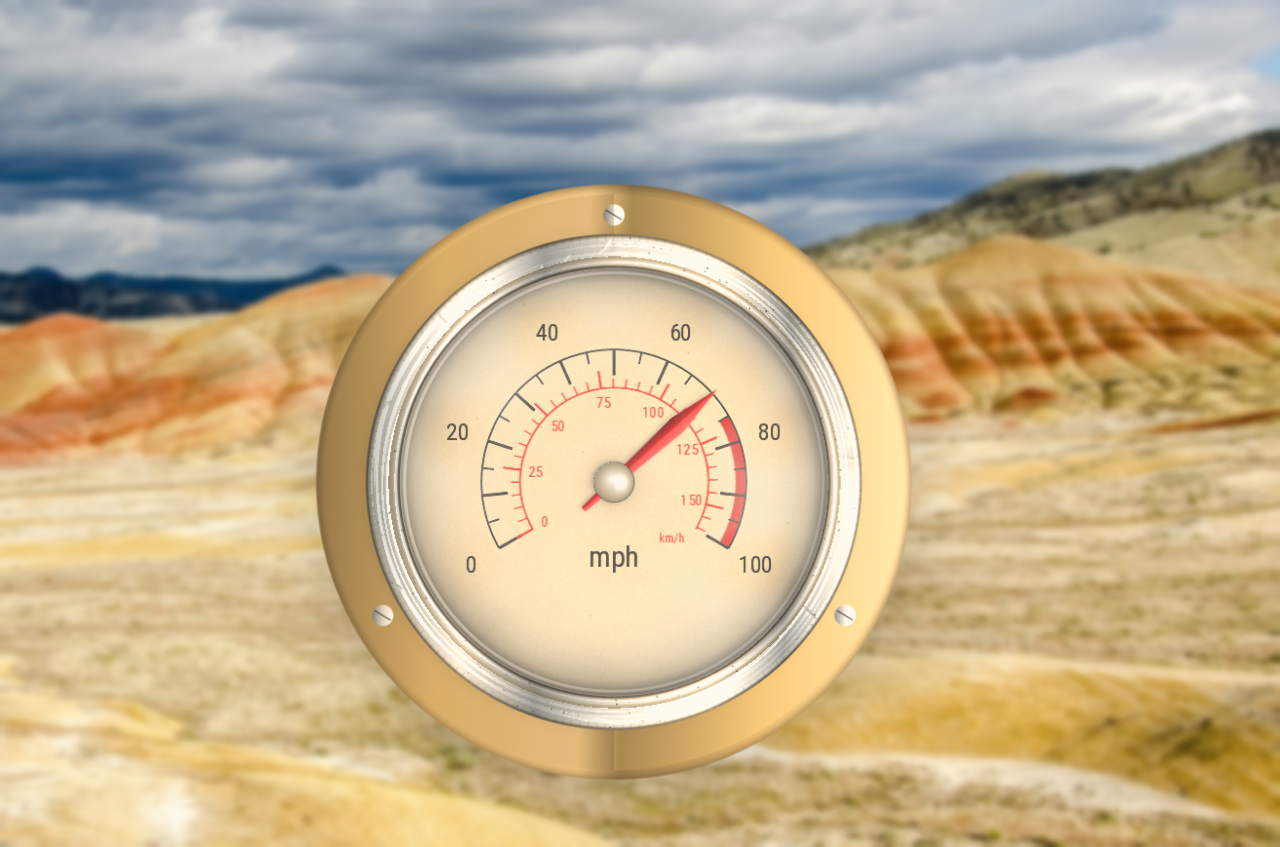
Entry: 70; mph
